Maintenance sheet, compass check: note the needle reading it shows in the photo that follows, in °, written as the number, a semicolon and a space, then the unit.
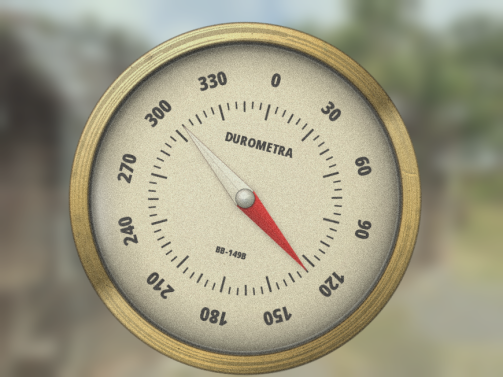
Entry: 125; °
